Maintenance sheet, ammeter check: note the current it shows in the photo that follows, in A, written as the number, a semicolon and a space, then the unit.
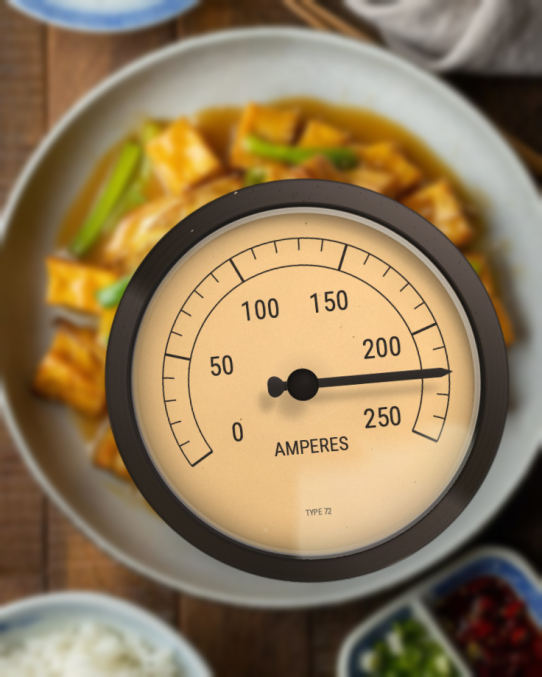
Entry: 220; A
